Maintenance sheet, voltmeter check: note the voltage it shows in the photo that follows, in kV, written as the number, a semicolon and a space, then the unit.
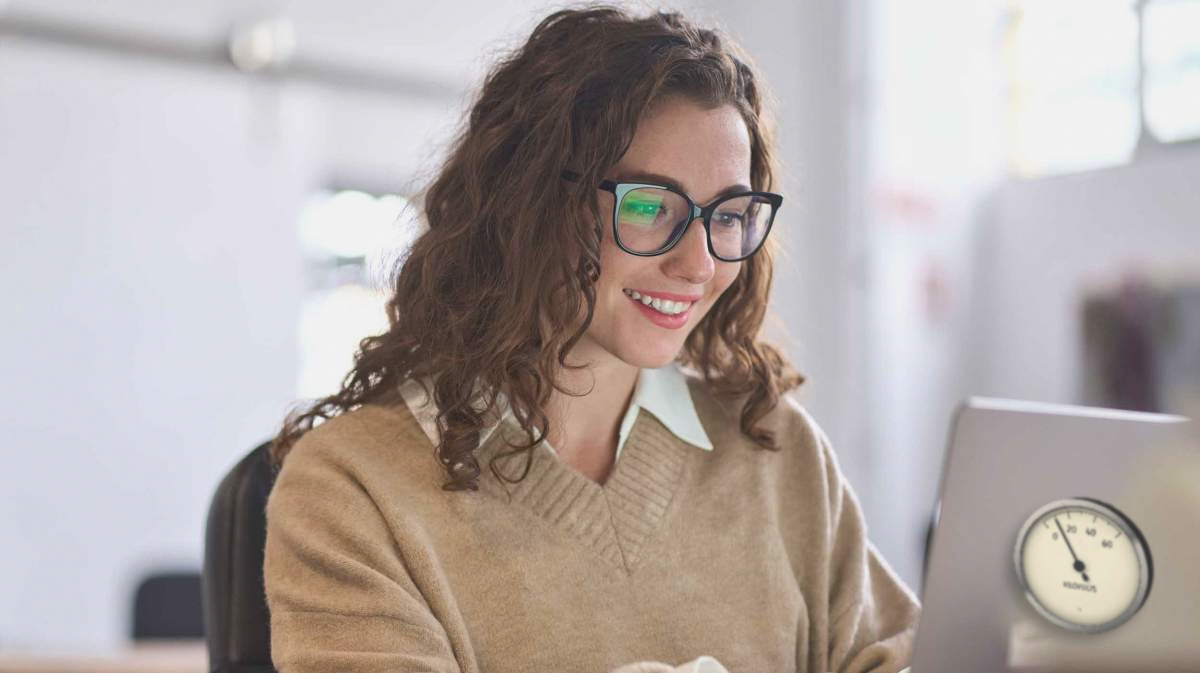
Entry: 10; kV
